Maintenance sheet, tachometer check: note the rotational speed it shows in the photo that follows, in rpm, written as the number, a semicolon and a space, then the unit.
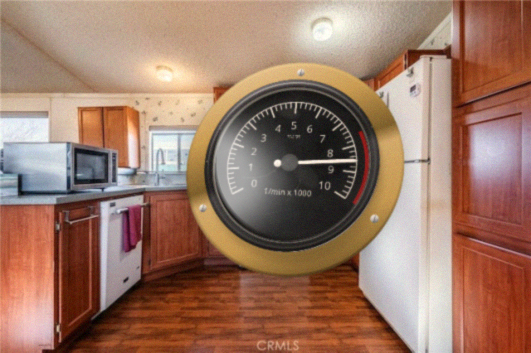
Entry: 8600; rpm
